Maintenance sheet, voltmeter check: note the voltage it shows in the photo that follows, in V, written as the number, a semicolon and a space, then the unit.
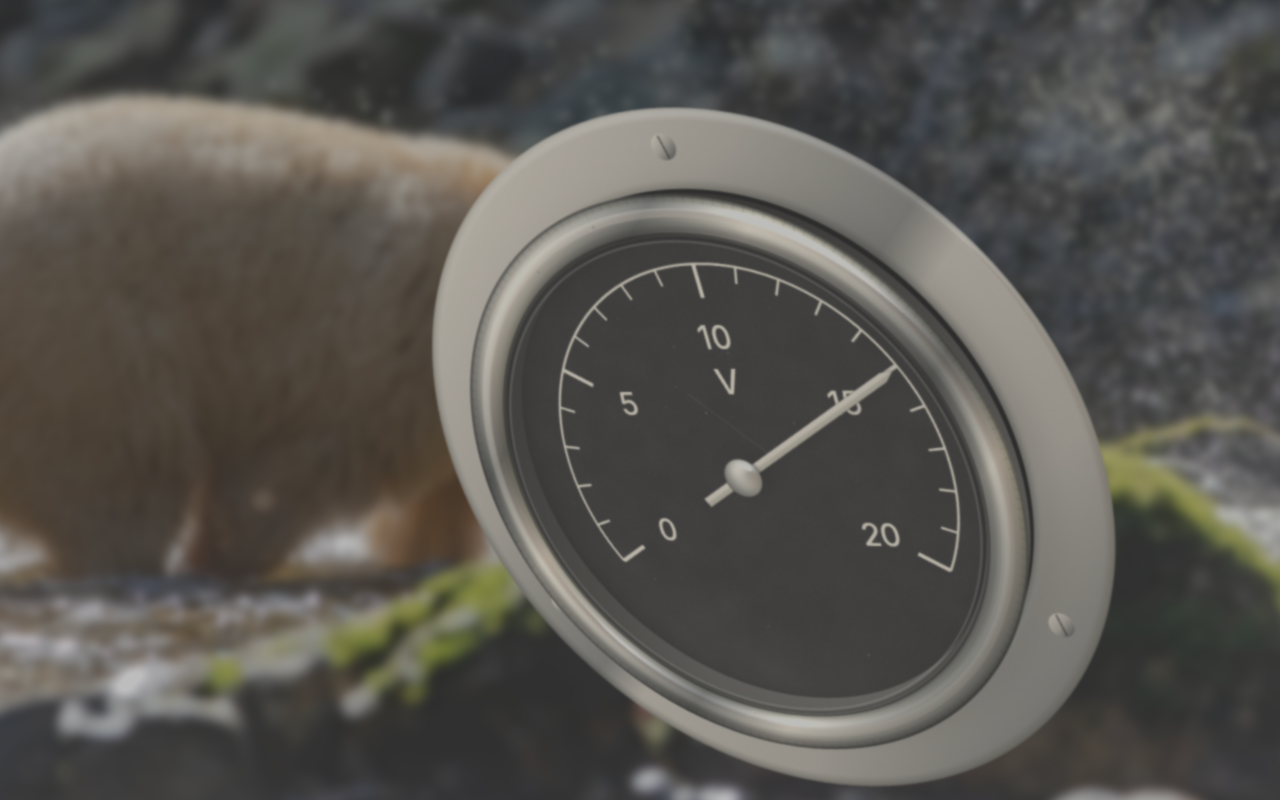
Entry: 15; V
